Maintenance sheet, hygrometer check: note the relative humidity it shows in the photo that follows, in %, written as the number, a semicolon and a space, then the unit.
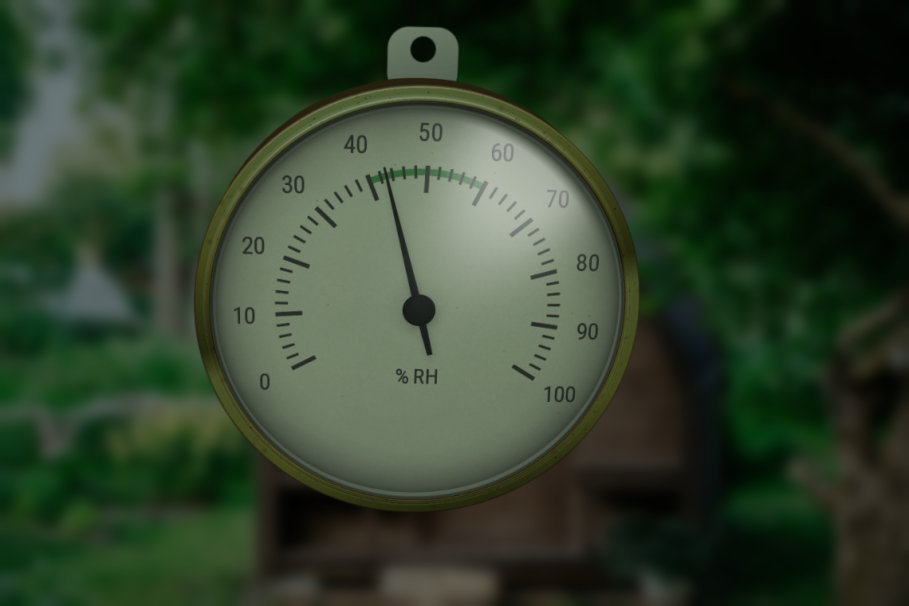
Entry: 43; %
